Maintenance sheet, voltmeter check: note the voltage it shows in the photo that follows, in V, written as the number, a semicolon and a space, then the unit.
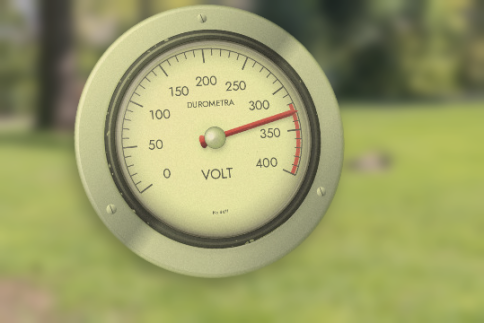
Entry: 330; V
